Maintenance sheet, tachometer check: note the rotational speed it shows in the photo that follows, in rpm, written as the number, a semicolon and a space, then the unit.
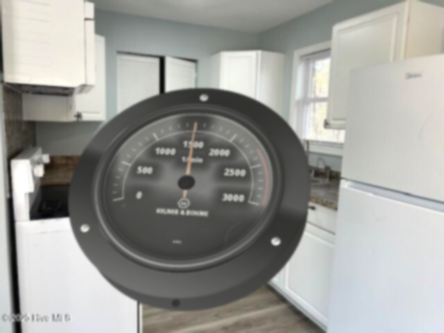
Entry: 1500; rpm
